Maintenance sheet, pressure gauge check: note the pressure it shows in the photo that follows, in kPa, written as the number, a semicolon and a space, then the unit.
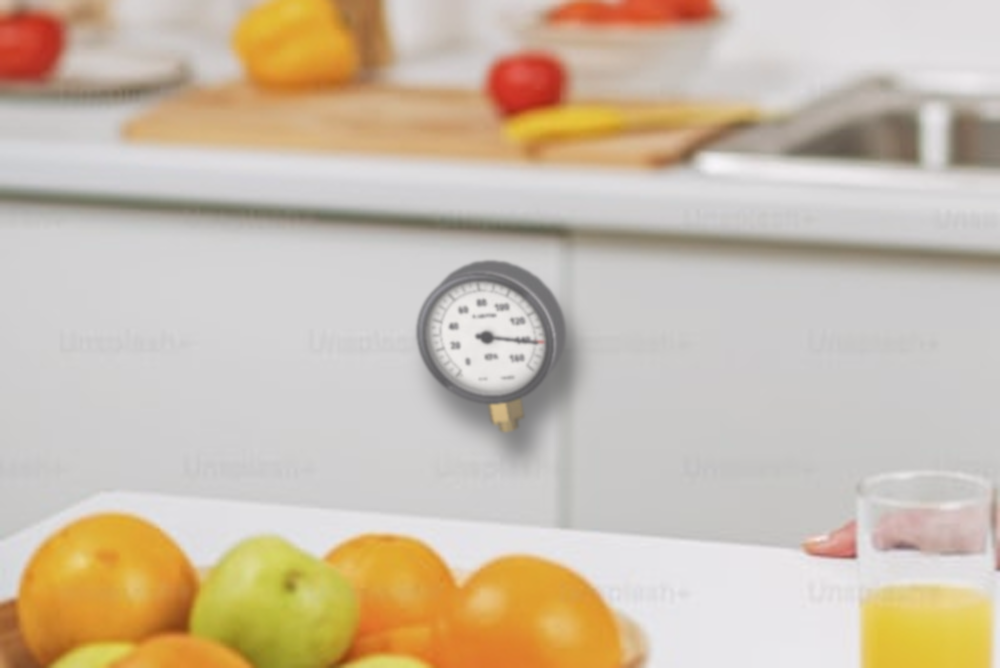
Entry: 140; kPa
